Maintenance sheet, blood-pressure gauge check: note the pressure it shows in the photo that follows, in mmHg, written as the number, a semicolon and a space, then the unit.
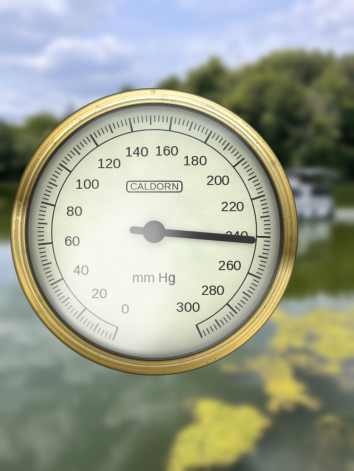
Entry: 242; mmHg
